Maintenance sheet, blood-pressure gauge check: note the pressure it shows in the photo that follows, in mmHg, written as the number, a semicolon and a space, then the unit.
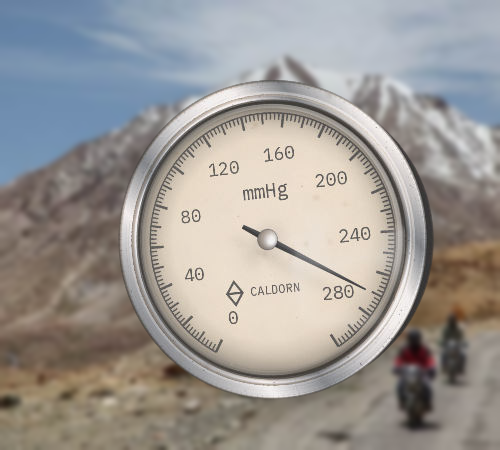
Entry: 270; mmHg
